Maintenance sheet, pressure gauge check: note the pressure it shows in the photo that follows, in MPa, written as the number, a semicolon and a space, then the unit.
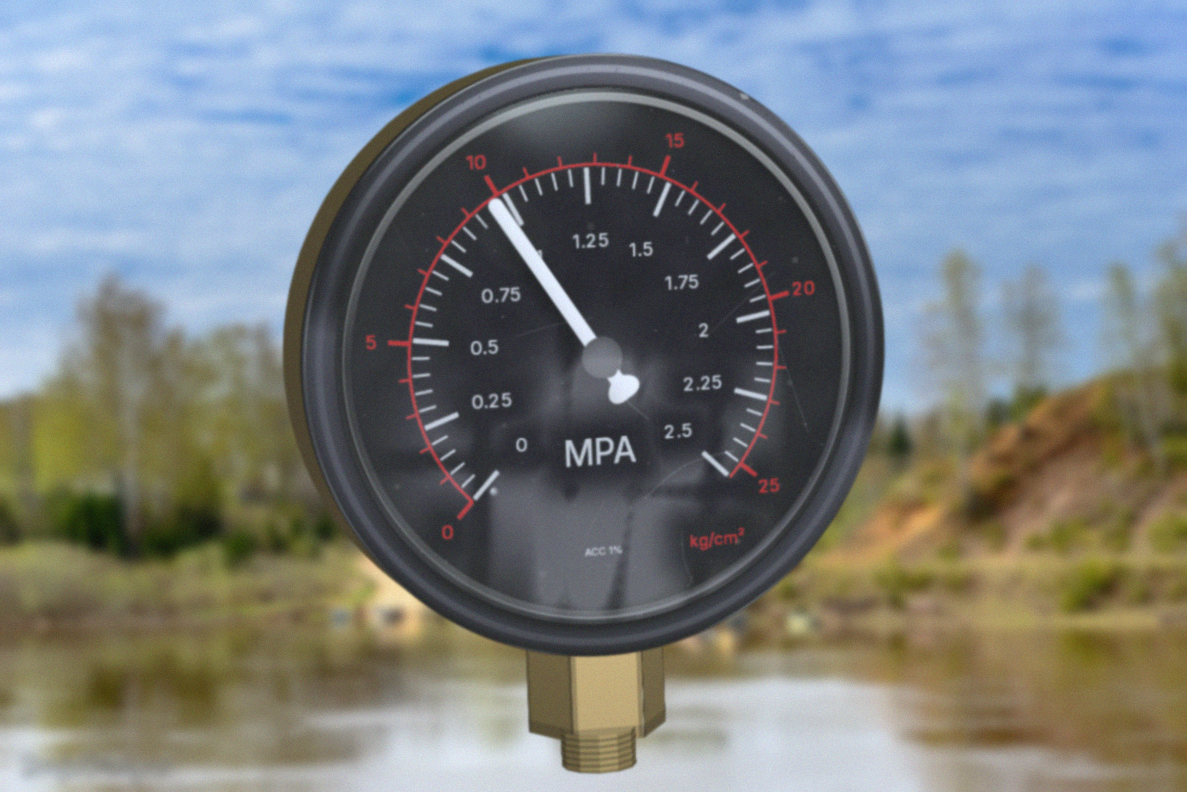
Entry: 0.95; MPa
